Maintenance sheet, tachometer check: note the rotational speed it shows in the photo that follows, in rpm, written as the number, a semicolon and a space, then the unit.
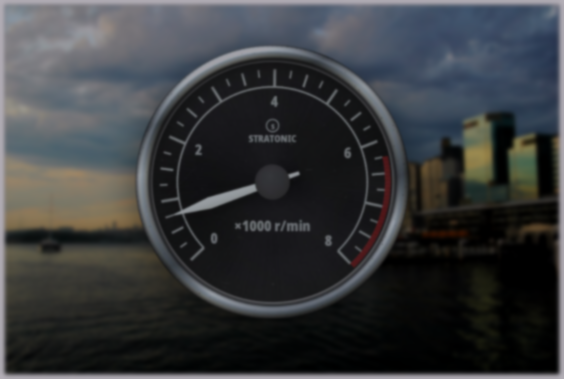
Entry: 750; rpm
